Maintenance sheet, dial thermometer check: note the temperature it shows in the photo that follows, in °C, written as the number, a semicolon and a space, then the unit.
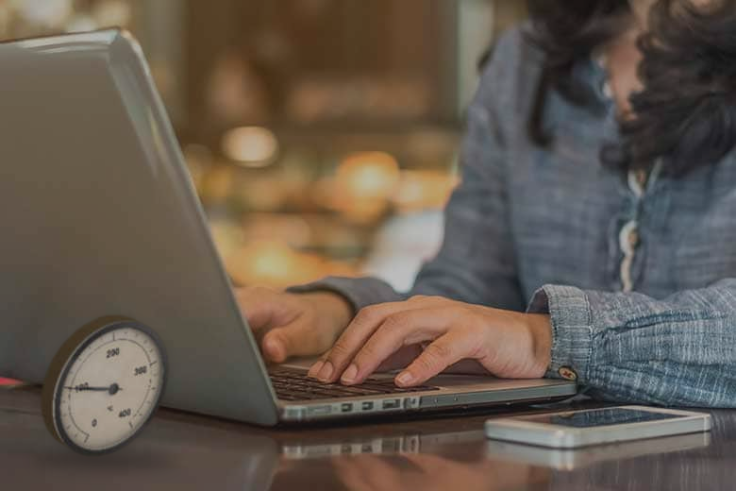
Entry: 100; °C
